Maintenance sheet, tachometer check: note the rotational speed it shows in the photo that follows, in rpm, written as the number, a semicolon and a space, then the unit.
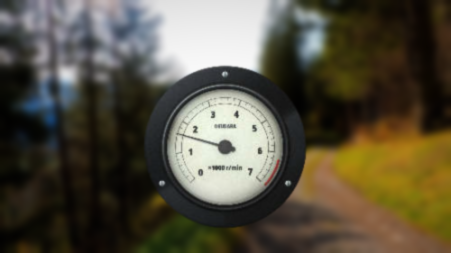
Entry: 1600; rpm
